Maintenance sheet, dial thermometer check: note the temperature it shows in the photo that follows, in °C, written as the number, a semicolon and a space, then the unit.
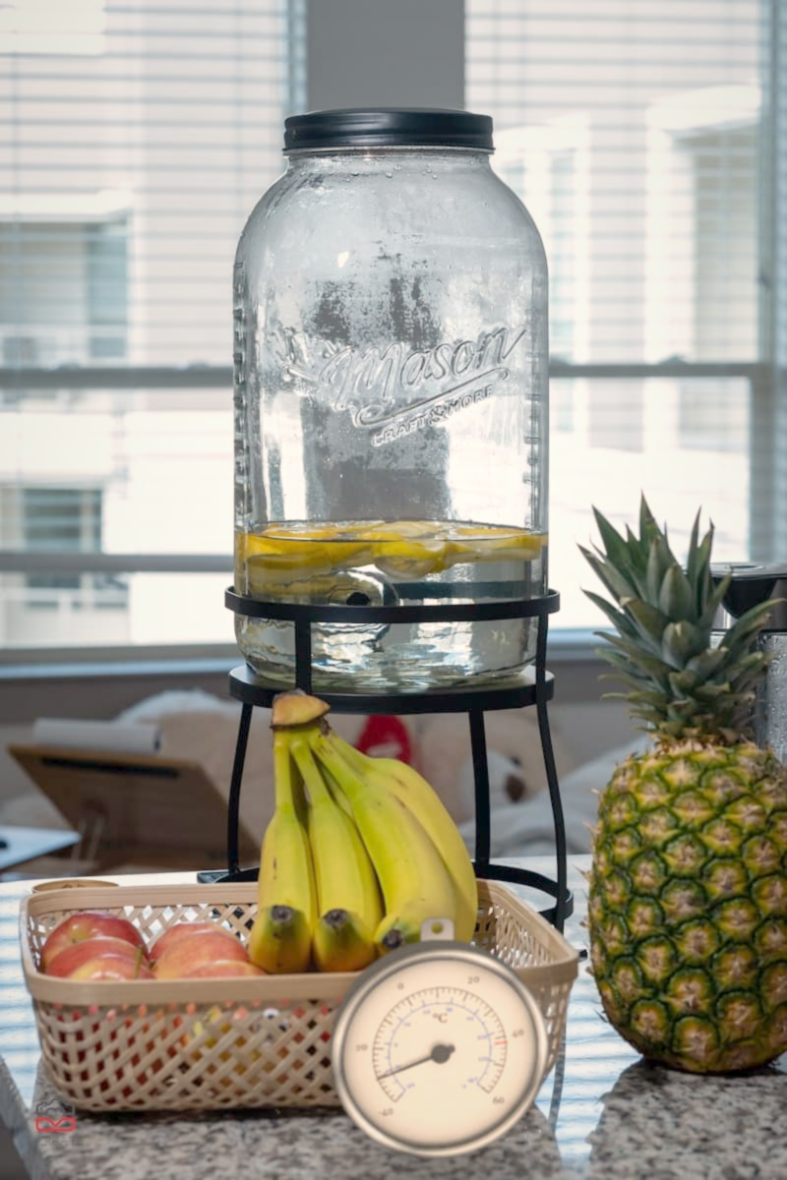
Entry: -30; °C
